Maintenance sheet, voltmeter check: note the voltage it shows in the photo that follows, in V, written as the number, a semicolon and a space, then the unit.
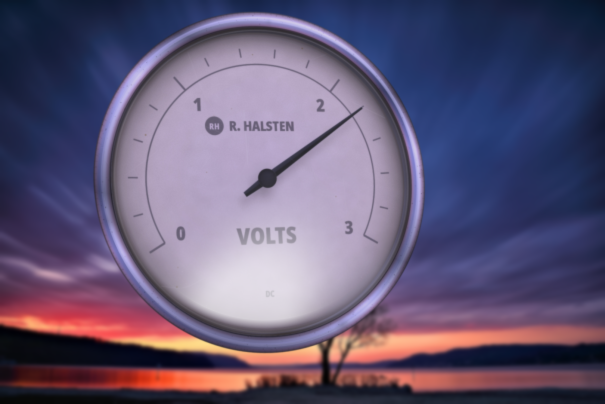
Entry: 2.2; V
